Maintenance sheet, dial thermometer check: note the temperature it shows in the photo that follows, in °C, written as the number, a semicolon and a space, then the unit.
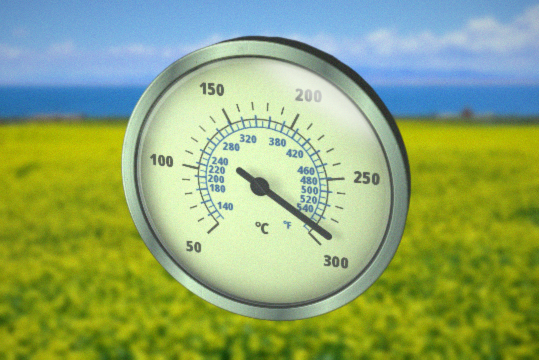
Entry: 290; °C
